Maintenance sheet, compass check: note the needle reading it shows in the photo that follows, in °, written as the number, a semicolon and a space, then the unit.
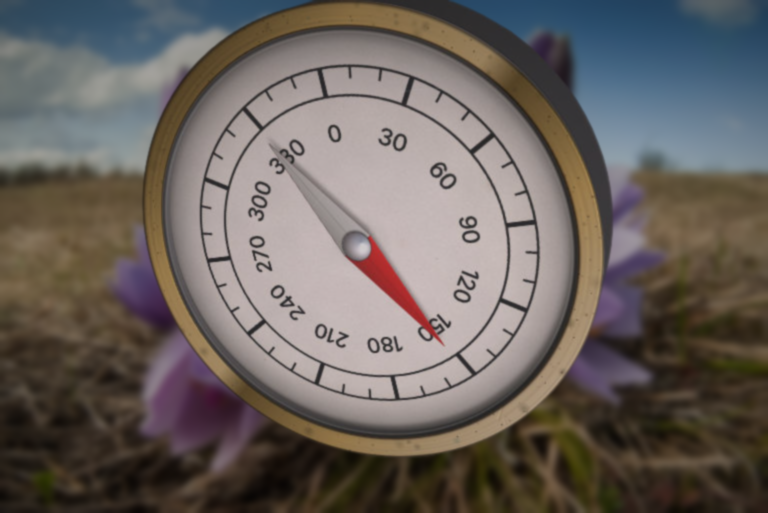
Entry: 150; °
